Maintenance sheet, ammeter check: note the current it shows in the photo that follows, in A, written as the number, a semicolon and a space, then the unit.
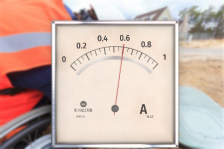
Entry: 0.6; A
